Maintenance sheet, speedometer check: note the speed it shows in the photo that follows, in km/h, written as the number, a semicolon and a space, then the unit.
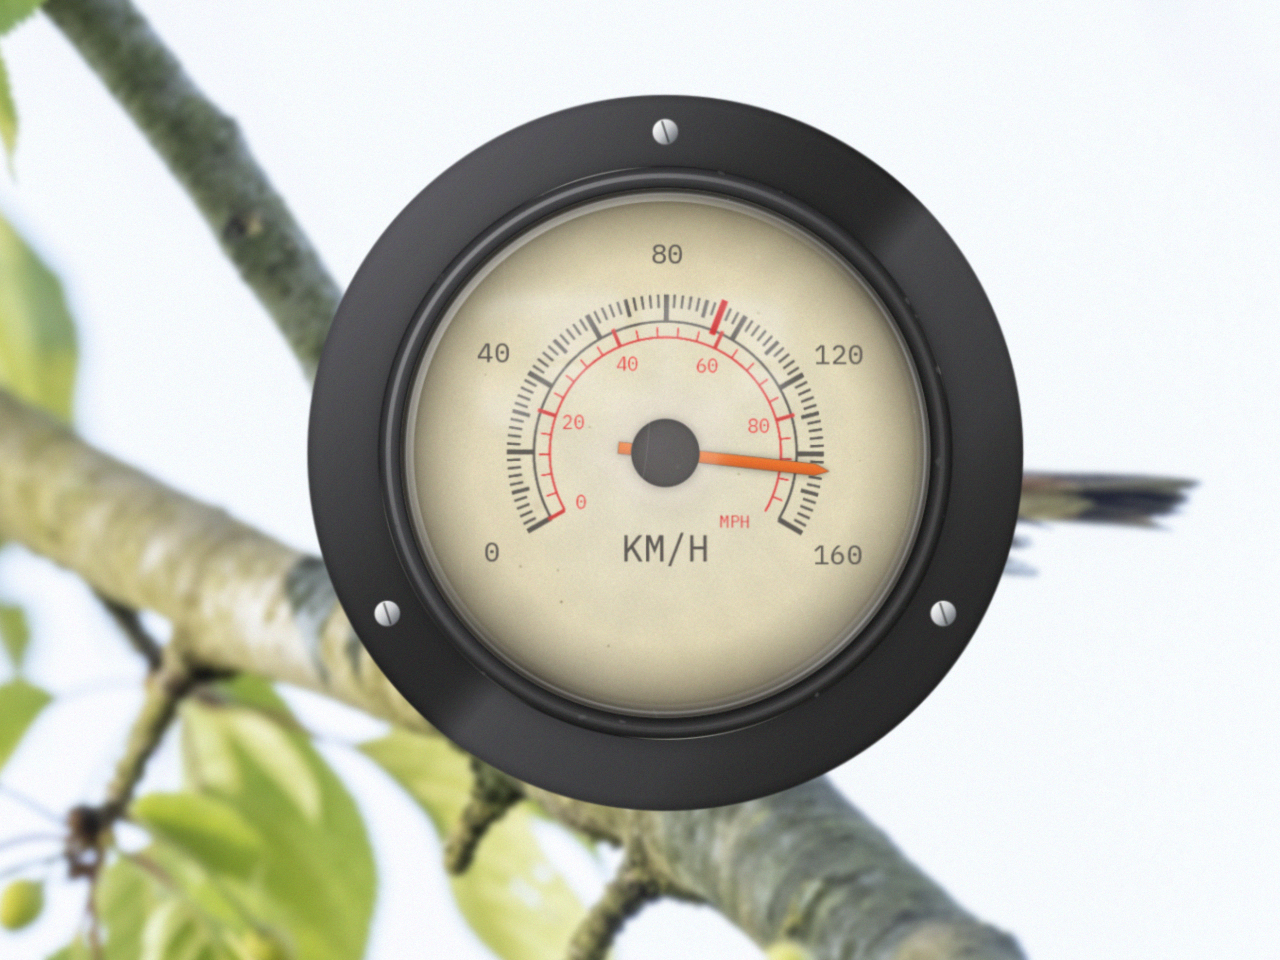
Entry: 144; km/h
